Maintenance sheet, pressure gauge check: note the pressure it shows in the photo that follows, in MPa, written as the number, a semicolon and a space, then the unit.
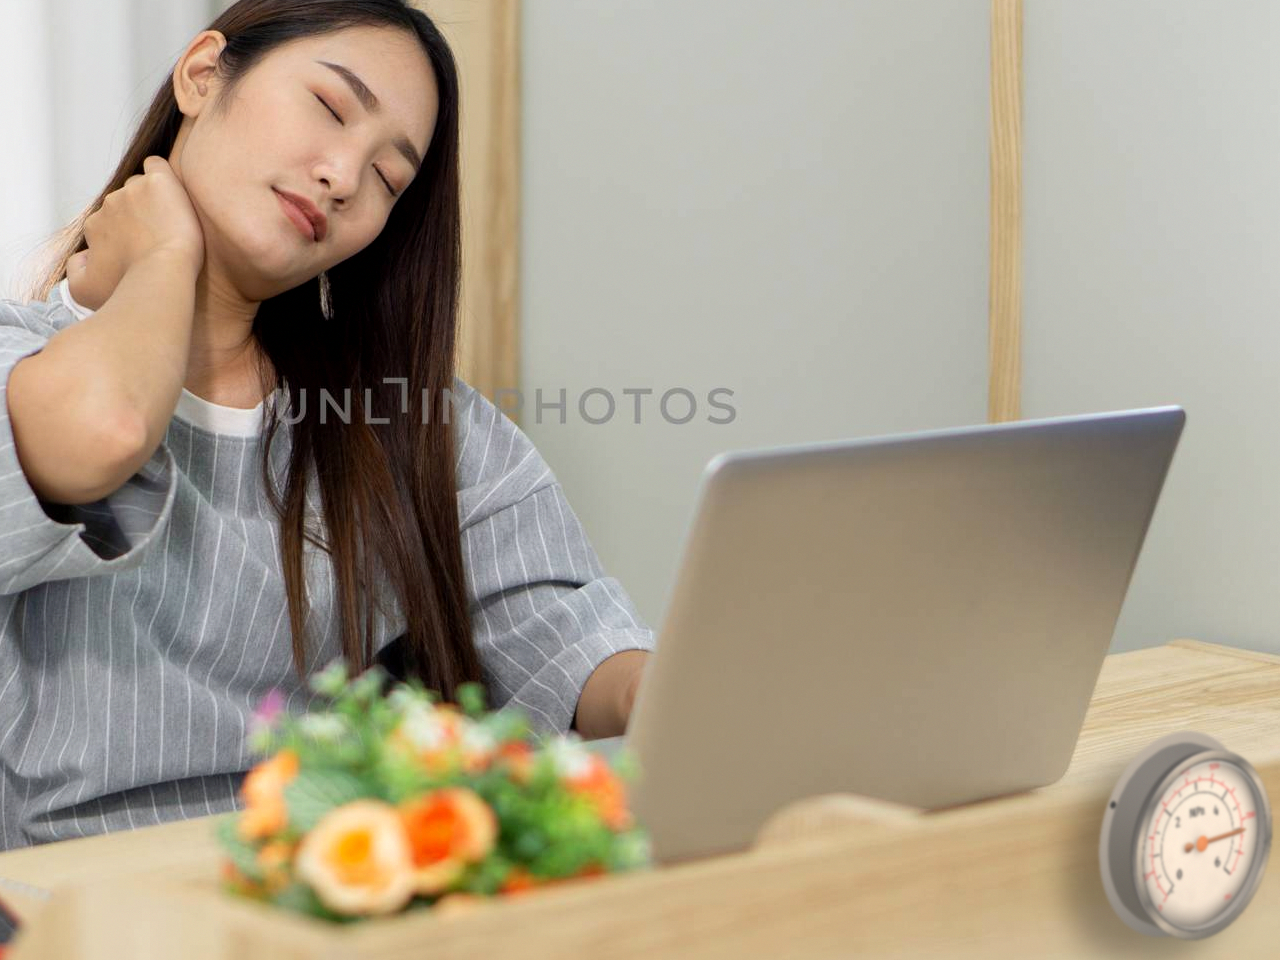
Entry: 5; MPa
